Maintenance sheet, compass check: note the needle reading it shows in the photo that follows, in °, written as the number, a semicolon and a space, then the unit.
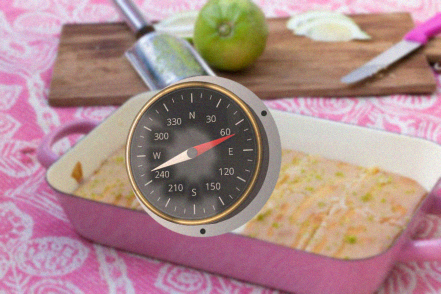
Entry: 70; °
